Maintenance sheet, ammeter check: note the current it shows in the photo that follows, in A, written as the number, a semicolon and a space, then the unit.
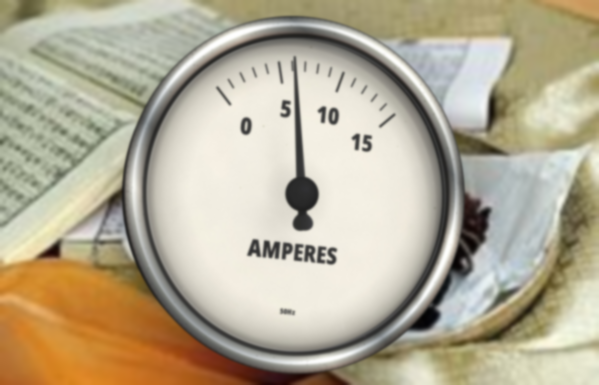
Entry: 6; A
